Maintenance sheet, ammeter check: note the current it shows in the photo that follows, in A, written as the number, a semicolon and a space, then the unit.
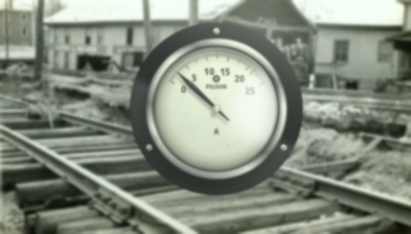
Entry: 2.5; A
